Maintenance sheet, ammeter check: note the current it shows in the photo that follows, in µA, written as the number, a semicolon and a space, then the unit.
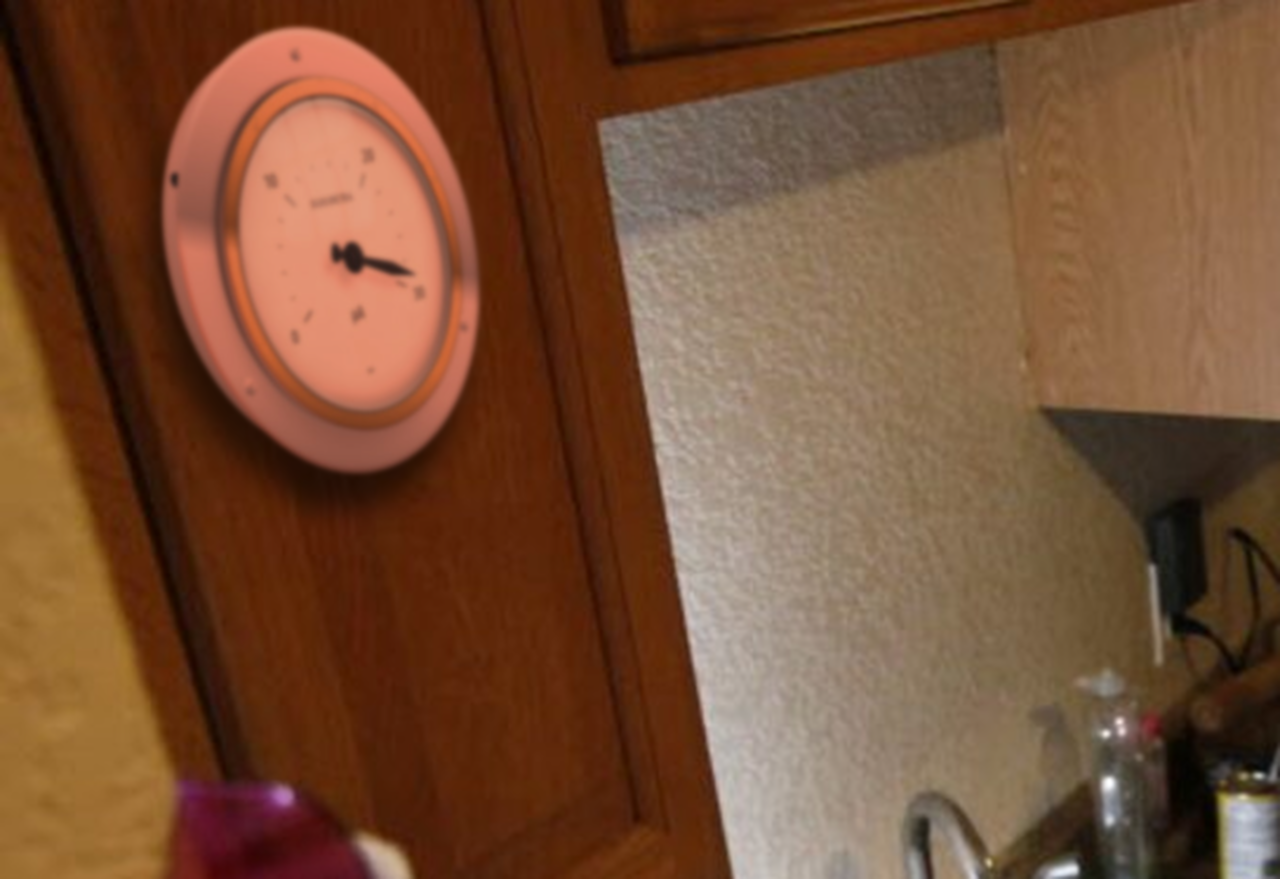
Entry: 29; µA
